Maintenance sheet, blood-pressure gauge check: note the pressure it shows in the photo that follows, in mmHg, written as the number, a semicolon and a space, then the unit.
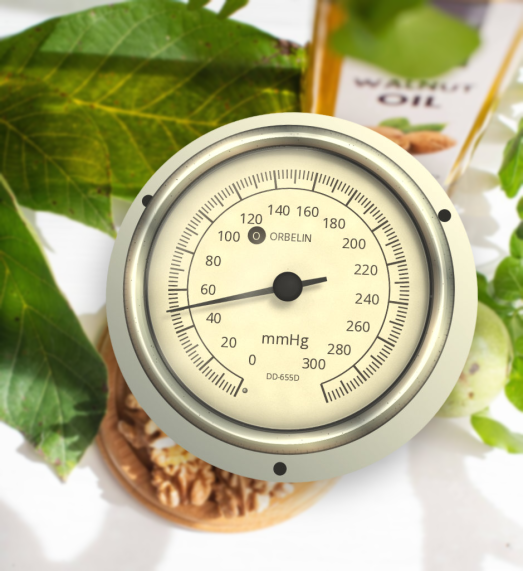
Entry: 50; mmHg
